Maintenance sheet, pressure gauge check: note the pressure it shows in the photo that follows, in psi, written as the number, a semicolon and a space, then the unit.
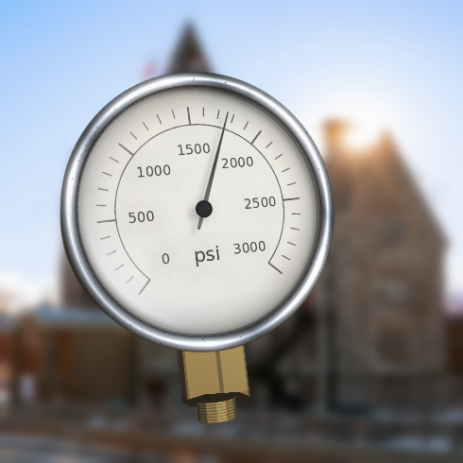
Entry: 1750; psi
